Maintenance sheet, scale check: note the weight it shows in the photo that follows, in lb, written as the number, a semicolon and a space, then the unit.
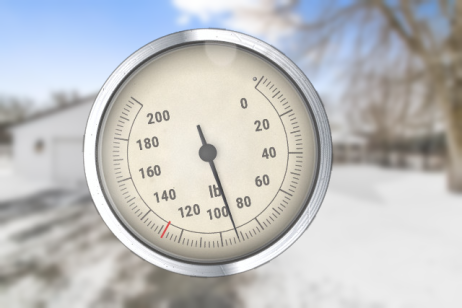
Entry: 92; lb
